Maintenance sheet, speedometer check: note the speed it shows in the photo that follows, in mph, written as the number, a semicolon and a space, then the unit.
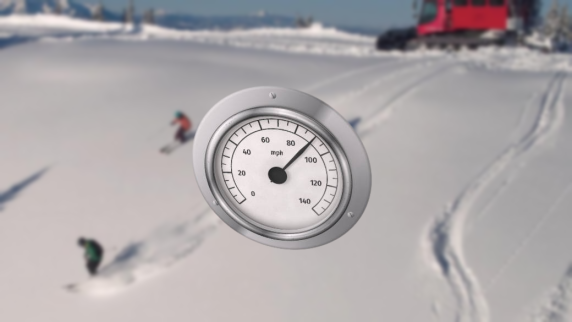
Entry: 90; mph
